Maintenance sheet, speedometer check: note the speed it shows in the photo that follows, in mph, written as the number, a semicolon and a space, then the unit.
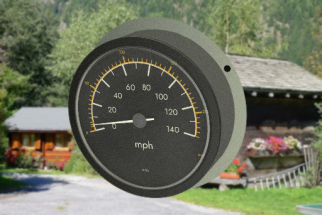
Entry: 5; mph
